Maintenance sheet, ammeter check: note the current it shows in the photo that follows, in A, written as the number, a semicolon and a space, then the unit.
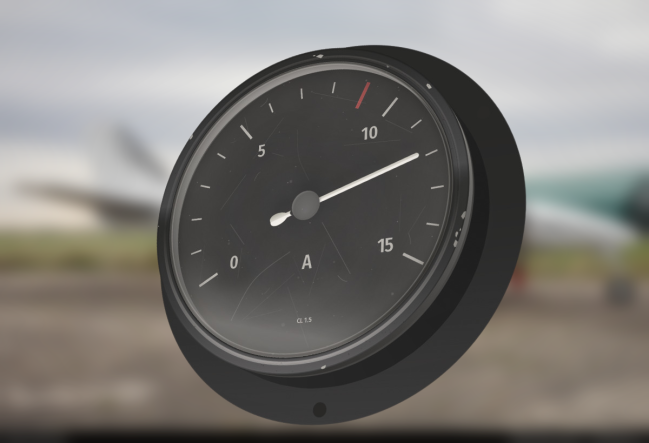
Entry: 12; A
